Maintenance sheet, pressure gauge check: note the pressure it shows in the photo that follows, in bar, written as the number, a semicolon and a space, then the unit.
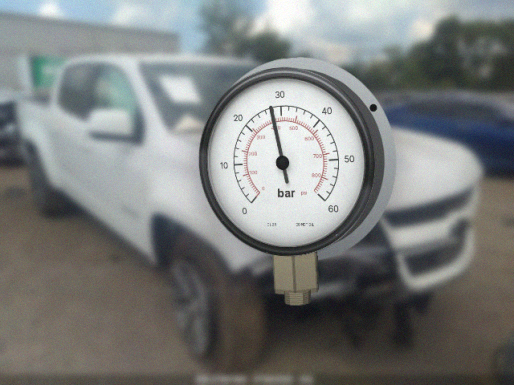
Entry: 28; bar
